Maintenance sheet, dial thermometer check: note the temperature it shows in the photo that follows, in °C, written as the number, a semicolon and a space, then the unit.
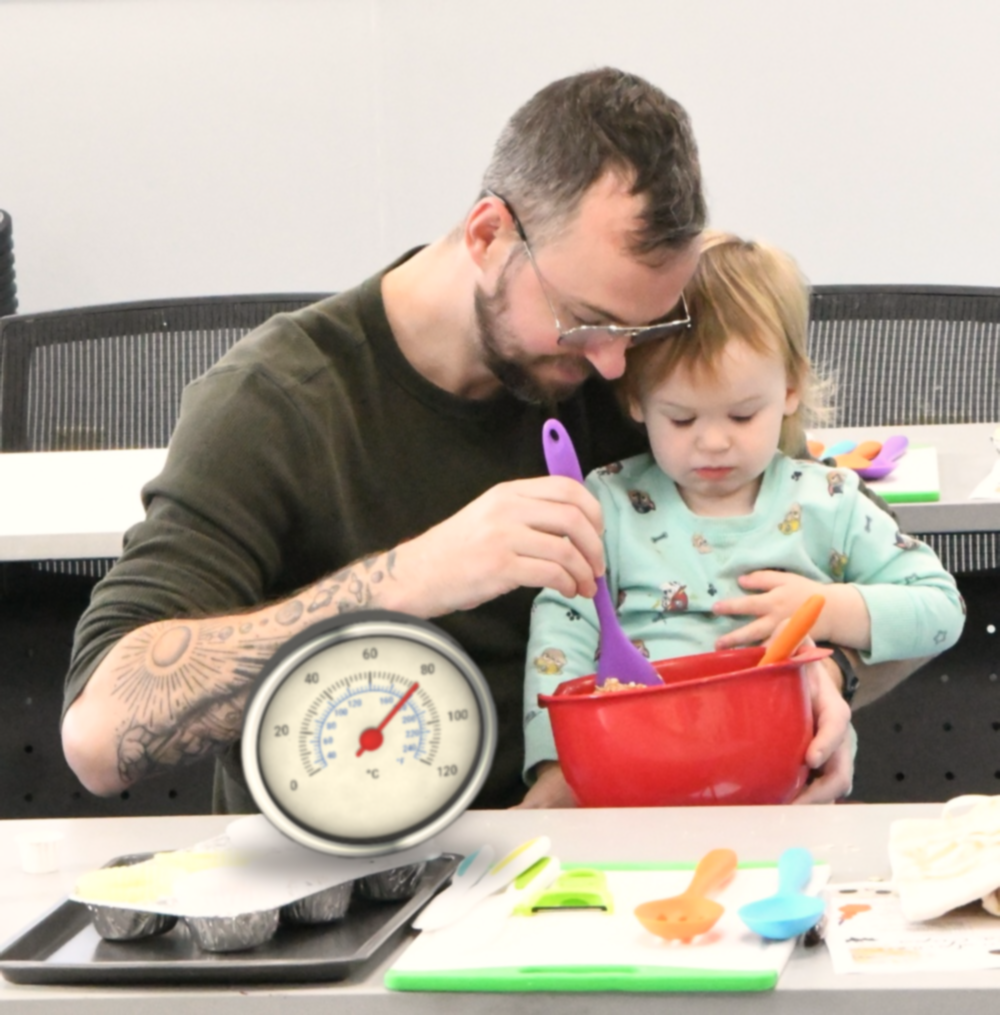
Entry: 80; °C
